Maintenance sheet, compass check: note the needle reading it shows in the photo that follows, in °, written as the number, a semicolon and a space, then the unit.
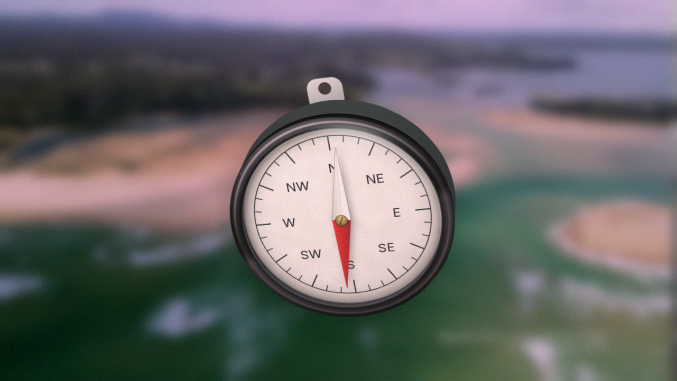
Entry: 185; °
